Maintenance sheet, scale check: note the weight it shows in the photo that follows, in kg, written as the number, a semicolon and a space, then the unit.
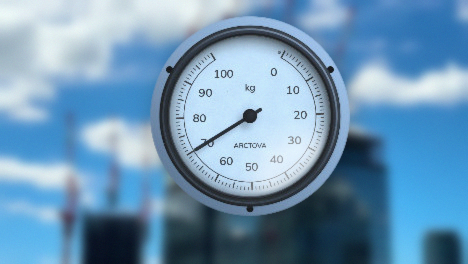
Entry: 70; kg
